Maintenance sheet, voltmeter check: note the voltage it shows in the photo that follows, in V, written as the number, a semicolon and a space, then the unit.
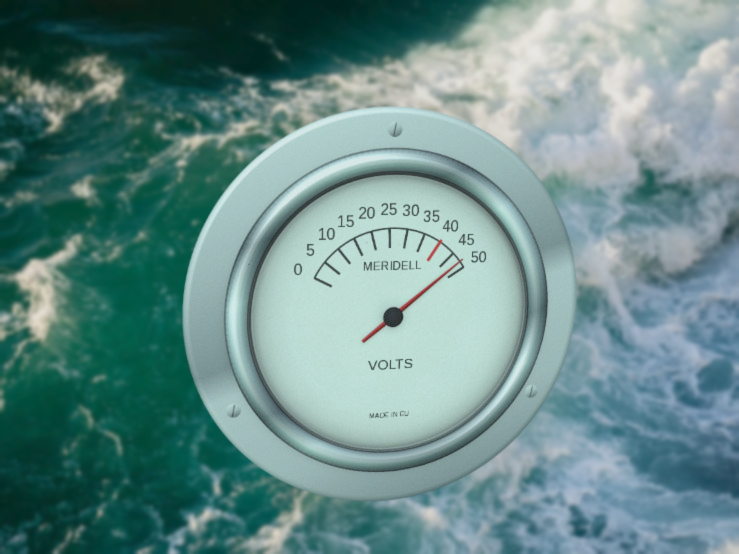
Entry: 47.5; V
